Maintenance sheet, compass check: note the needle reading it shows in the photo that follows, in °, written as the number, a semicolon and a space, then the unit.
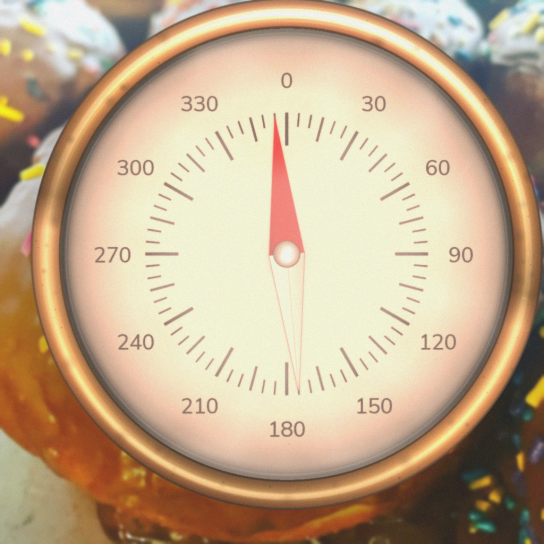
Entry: 355; °
